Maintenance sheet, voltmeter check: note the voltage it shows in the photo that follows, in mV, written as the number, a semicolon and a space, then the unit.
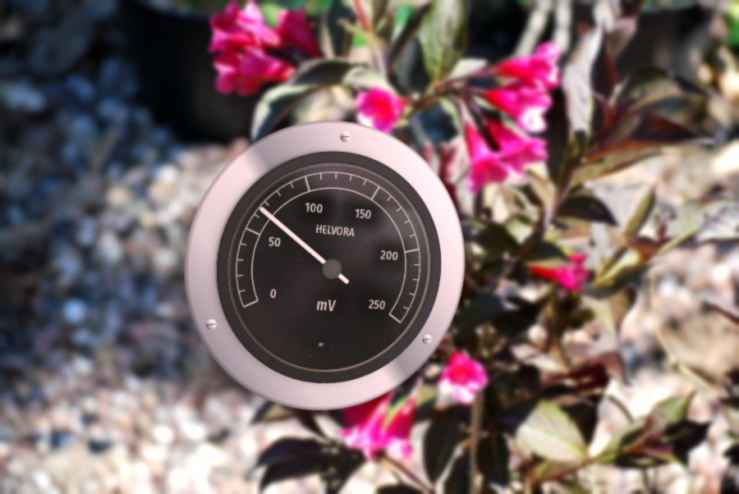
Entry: 65; mV
